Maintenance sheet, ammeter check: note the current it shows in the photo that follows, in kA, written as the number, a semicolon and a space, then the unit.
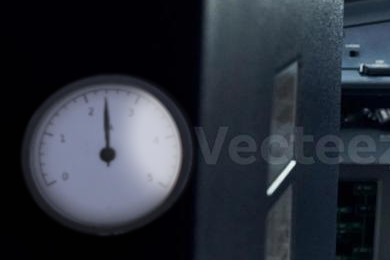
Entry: 2.4; kA
